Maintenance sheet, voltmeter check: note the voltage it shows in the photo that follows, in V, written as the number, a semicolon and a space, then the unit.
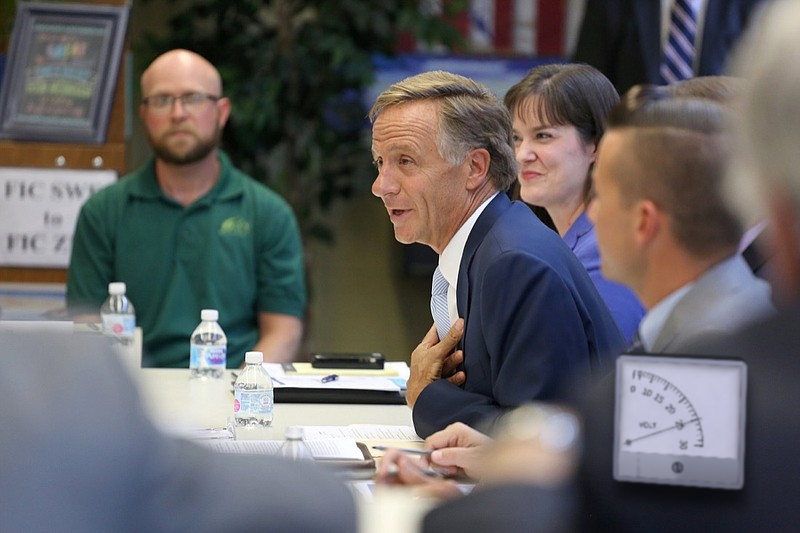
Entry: 25; V
